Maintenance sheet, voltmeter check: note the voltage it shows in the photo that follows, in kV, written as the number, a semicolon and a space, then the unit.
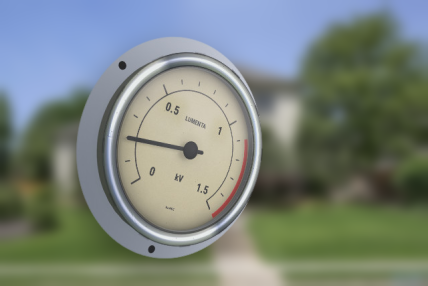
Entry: 0.2; kV
